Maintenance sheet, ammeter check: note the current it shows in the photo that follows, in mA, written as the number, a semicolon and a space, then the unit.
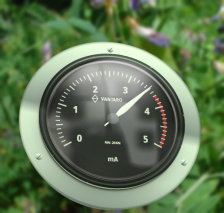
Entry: 3.5; mA
